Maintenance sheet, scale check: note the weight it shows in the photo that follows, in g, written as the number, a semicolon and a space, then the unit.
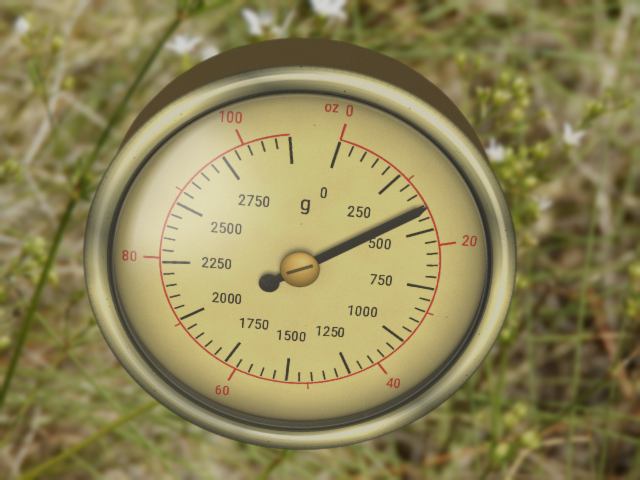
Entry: 400; g
